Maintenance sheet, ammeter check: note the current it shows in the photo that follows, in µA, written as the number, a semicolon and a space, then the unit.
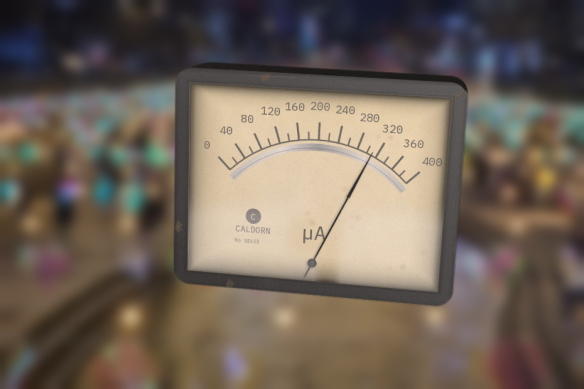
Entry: 310; µA
